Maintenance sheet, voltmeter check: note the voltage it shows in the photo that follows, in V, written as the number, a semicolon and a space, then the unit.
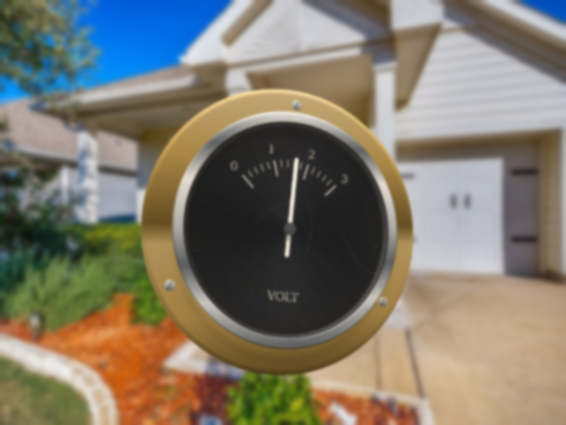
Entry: 1.6; V
